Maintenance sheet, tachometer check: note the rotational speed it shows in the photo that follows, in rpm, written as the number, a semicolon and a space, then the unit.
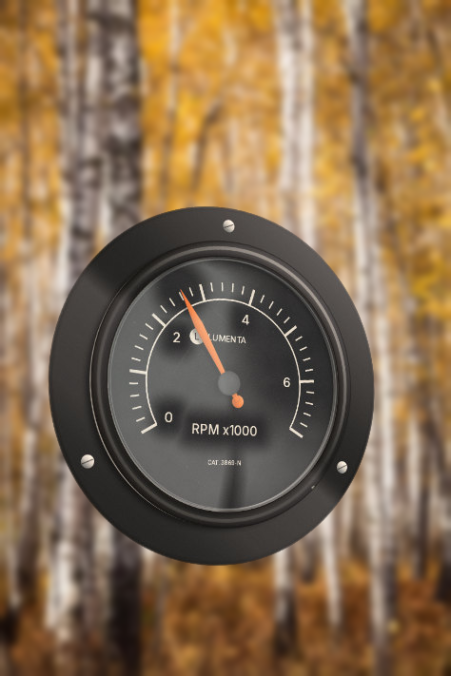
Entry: 2600; rpm
